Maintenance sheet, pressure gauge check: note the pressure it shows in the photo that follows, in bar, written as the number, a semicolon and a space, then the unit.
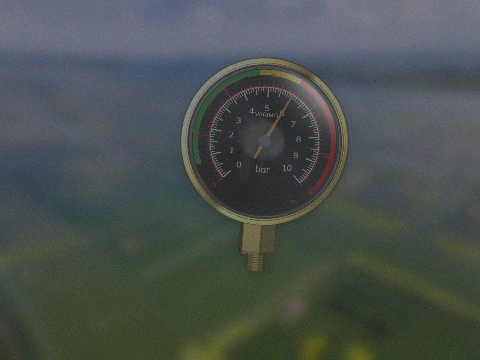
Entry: 6; bar
